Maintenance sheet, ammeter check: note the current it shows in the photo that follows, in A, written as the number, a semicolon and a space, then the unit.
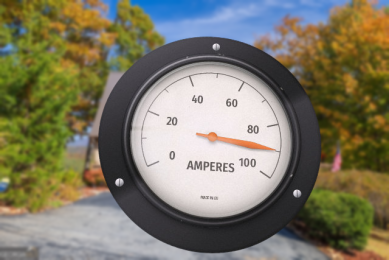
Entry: 90; A
